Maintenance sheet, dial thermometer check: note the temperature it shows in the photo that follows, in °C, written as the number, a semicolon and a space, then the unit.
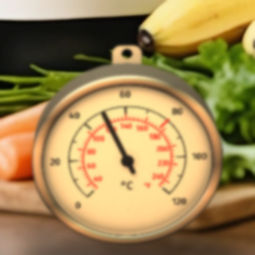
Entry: 50; °C
